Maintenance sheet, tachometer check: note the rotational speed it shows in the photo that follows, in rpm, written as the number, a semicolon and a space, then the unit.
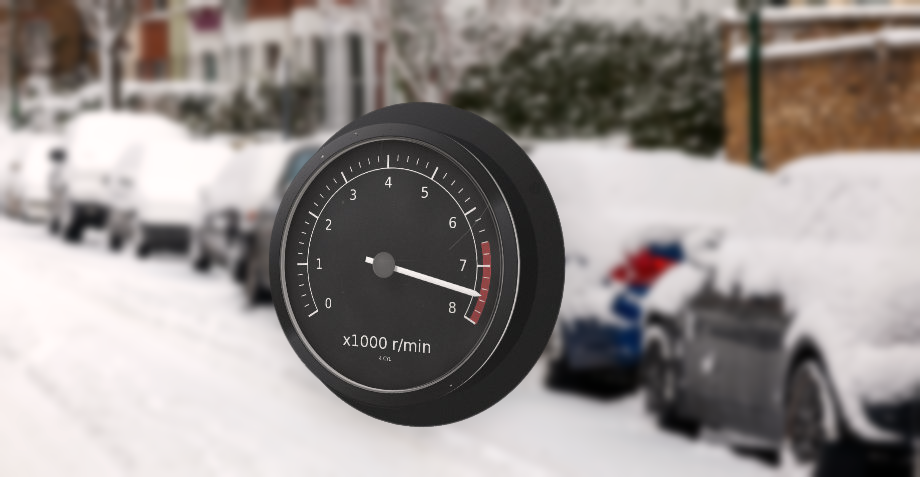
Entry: 7500; rpm
